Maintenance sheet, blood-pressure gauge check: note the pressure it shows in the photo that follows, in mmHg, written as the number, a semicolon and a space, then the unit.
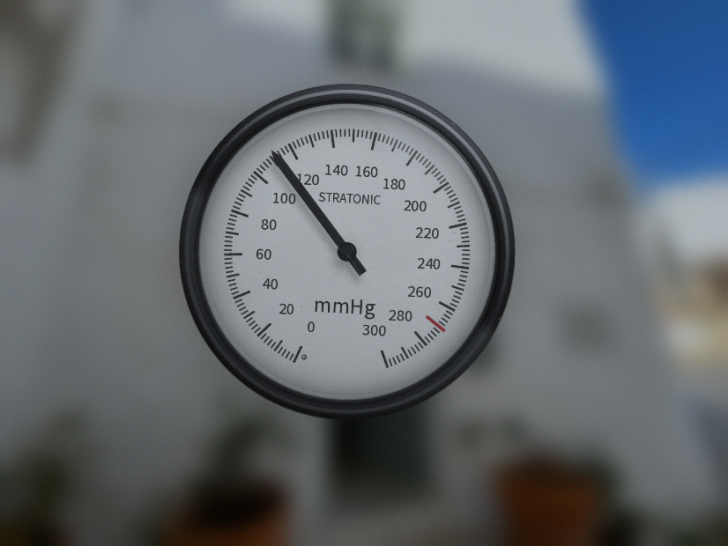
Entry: 112; mmHg
